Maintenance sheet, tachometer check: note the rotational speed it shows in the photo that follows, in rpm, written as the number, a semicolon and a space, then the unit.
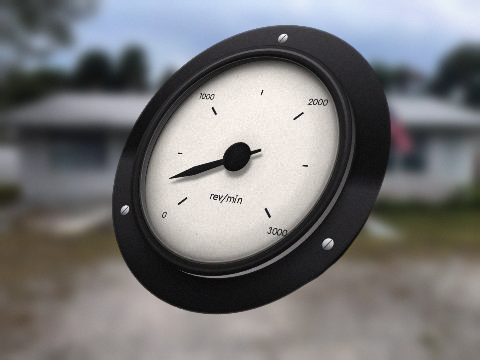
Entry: 250; rpm
